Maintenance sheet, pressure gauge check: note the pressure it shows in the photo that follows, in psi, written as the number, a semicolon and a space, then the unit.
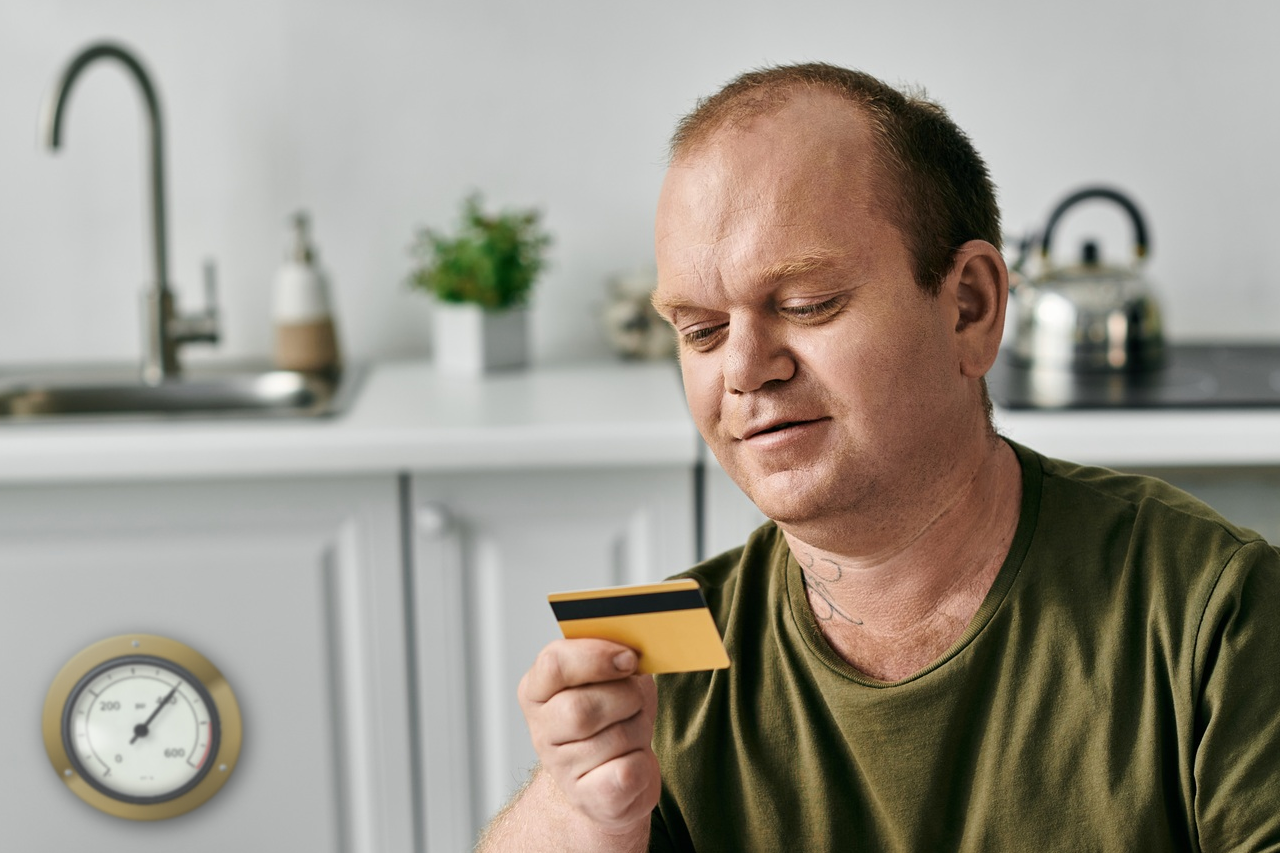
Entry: 400; psi
